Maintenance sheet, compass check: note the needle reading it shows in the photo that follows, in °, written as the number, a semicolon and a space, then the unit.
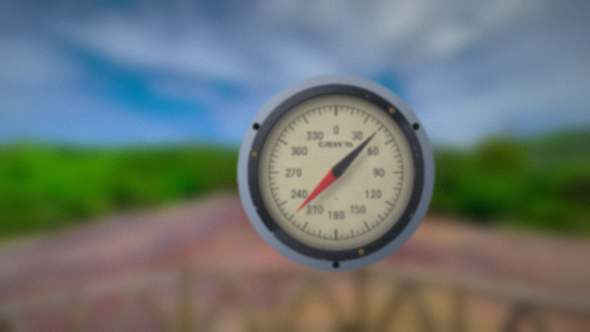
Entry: 225; °
